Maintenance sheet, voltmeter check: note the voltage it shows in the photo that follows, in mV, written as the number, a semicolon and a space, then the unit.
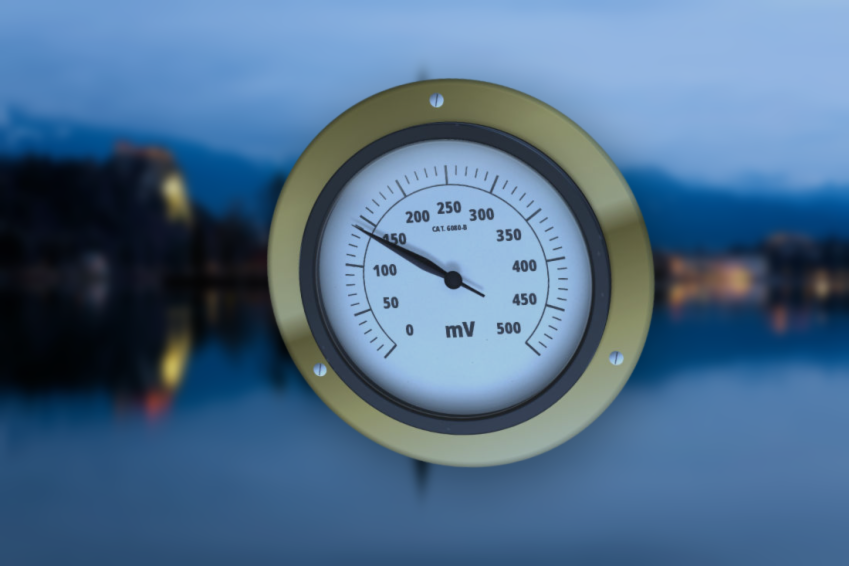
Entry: 140; mV
